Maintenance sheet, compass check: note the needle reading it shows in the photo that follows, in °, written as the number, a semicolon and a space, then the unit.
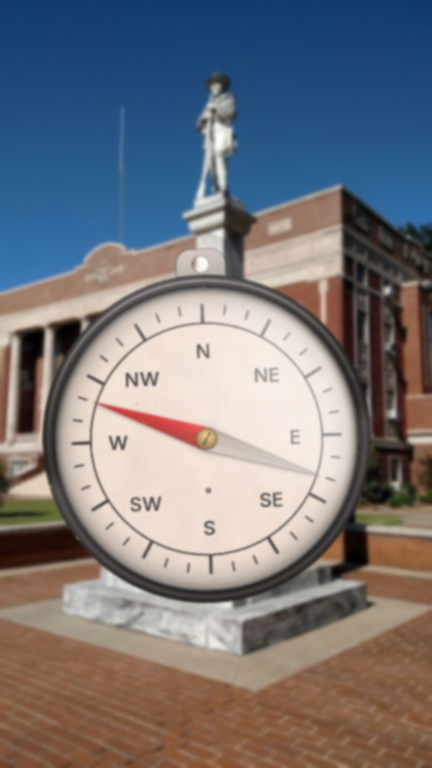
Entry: 290; °
